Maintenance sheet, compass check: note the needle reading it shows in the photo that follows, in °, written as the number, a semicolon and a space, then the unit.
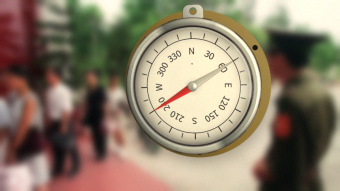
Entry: 240; °
